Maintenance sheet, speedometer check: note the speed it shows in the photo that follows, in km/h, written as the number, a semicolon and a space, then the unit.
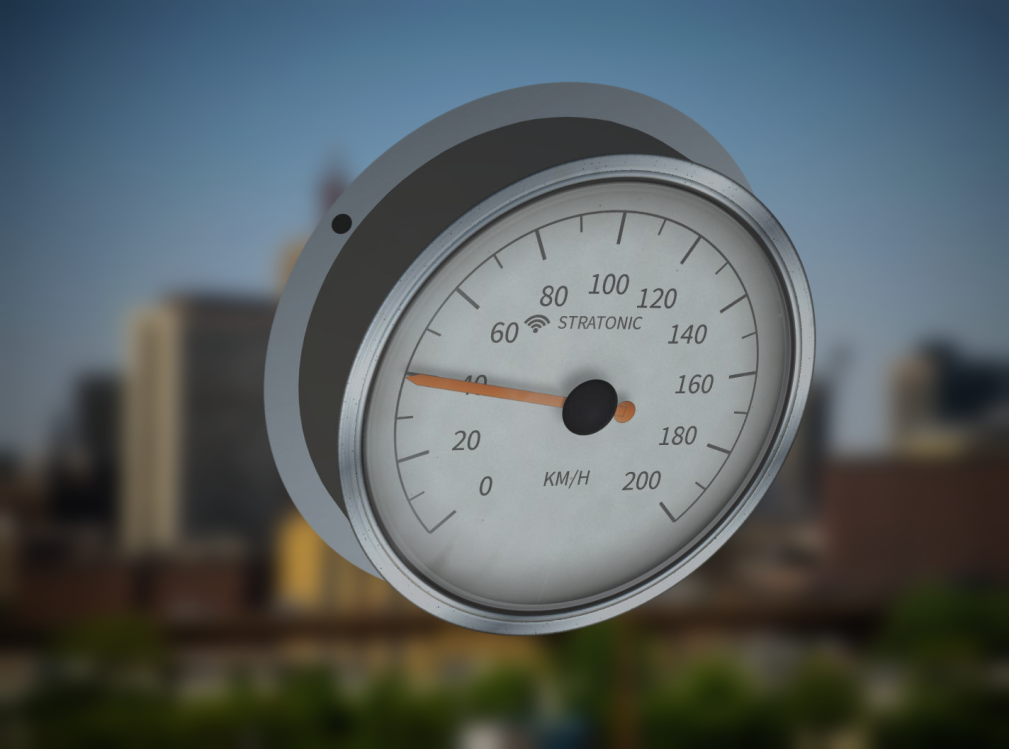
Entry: 40; km/h
